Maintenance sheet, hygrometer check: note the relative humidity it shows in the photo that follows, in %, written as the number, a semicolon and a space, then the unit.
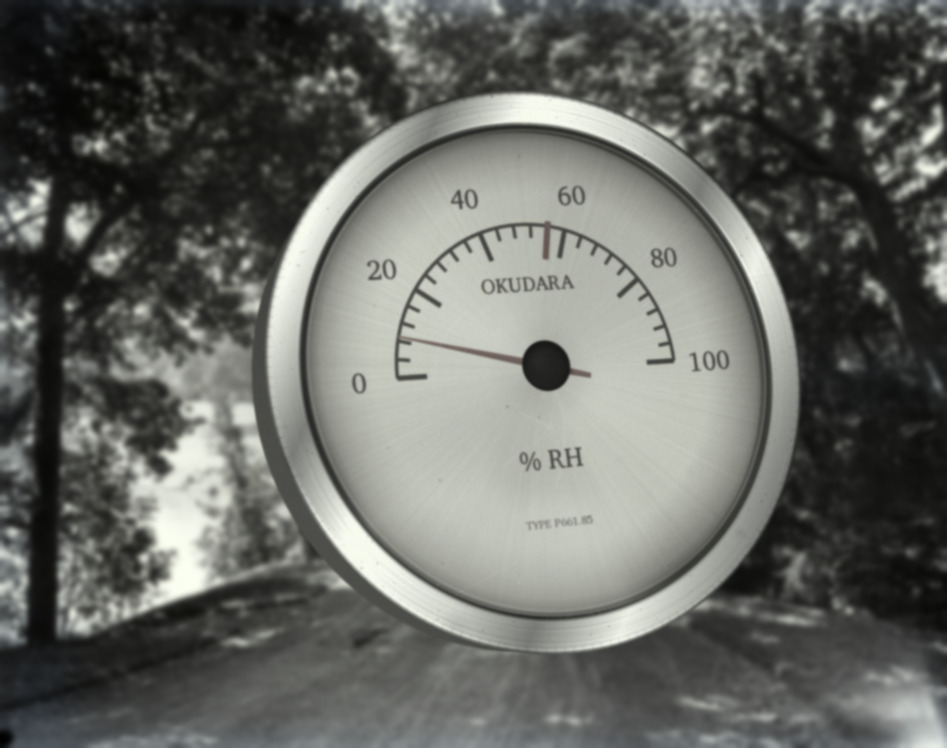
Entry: 8; %
